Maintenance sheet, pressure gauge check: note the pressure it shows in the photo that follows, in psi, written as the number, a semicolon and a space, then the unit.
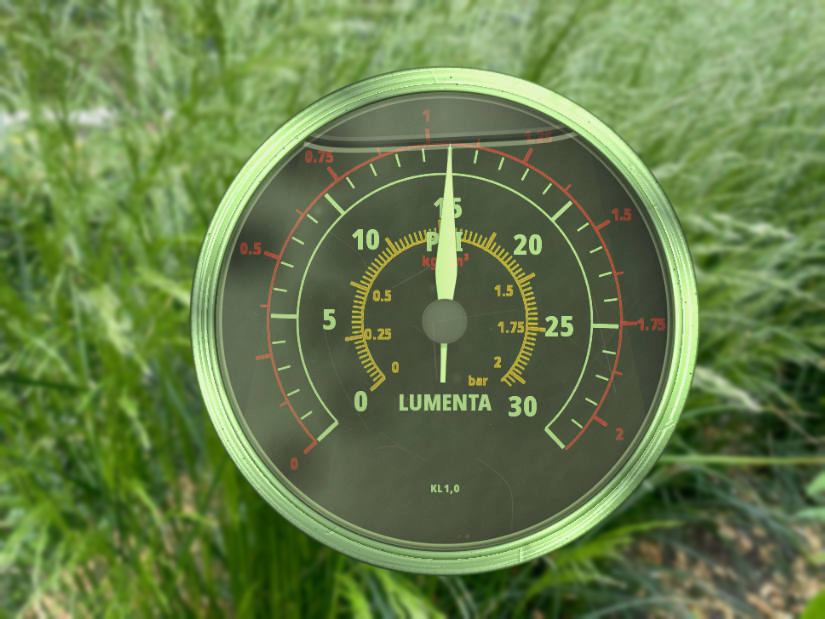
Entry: 15; psi
